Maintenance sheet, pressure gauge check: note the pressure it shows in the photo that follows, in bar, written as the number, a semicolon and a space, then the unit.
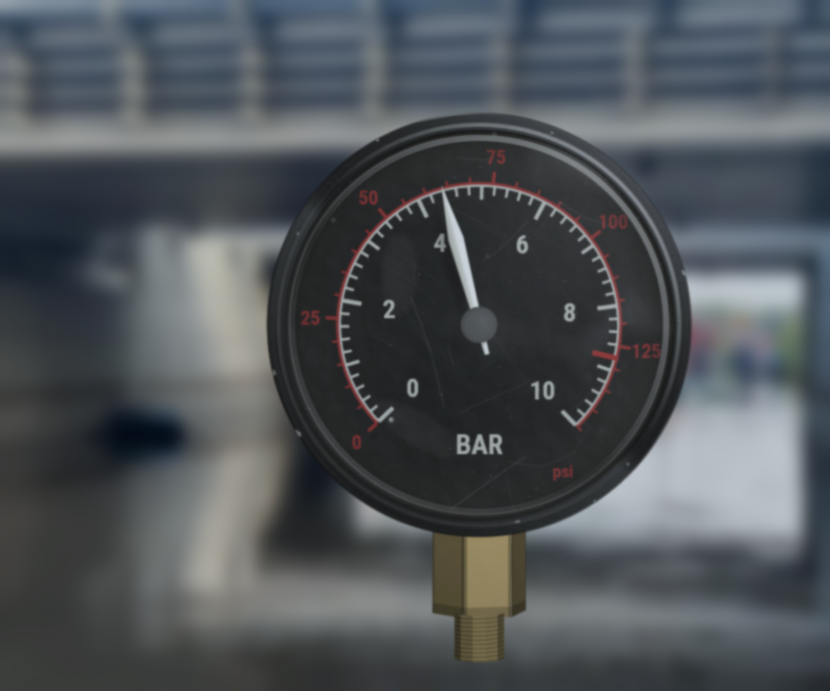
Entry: 4.4; bar
